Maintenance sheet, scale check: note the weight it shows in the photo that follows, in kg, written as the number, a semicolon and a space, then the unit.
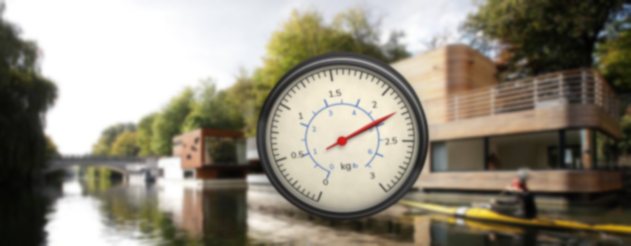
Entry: 2.2; kg
